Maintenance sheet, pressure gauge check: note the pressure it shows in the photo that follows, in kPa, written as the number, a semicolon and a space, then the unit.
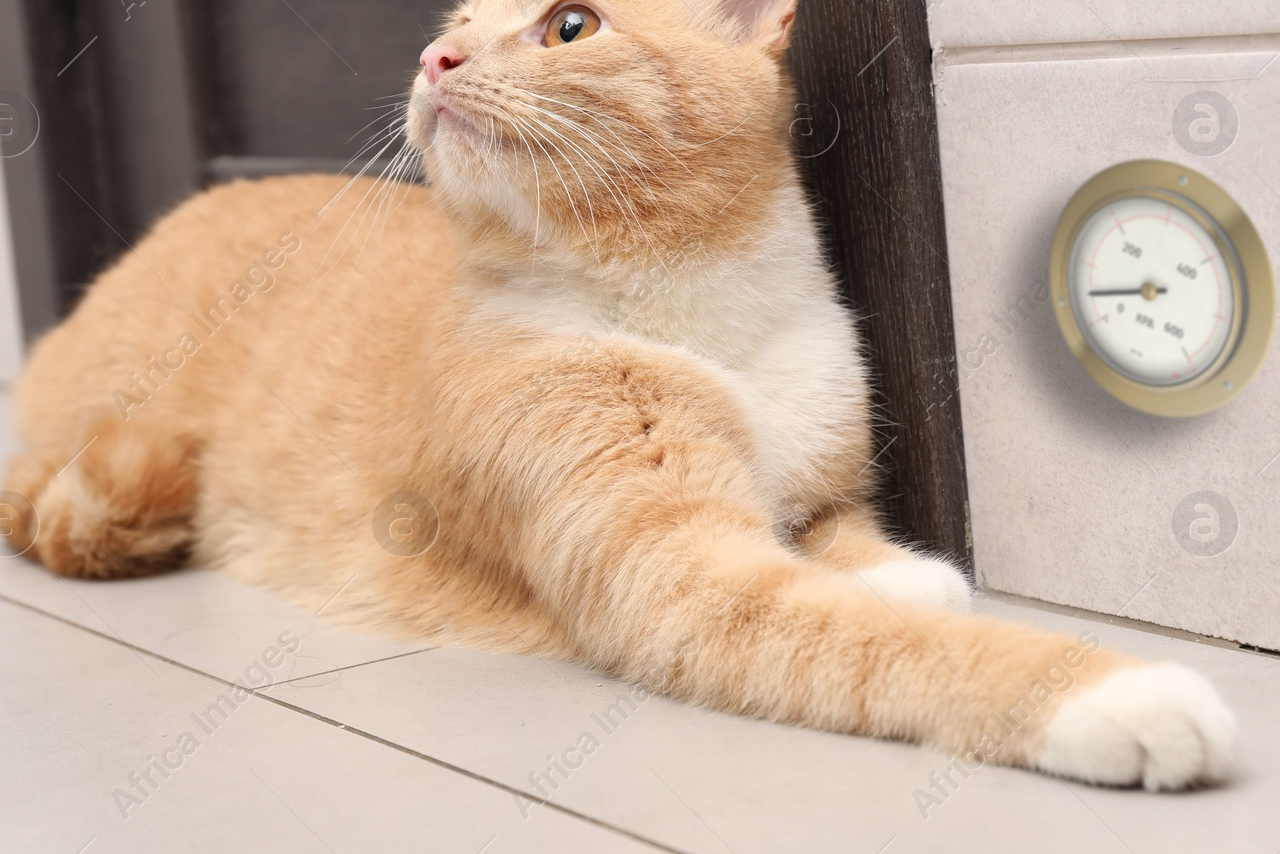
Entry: 50; kPa
